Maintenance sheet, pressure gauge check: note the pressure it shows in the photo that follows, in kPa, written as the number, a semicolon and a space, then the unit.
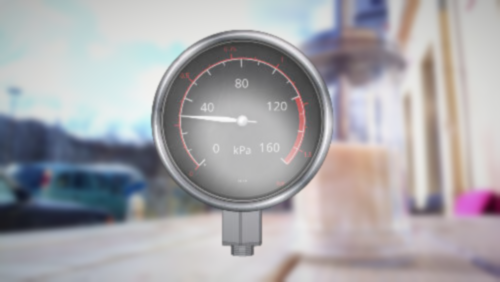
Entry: 30; kPa
